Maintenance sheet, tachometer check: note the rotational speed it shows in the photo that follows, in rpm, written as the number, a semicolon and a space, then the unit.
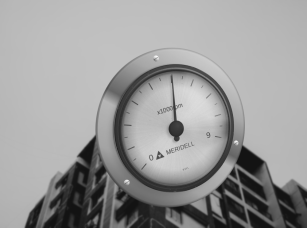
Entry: 5000; rpm
